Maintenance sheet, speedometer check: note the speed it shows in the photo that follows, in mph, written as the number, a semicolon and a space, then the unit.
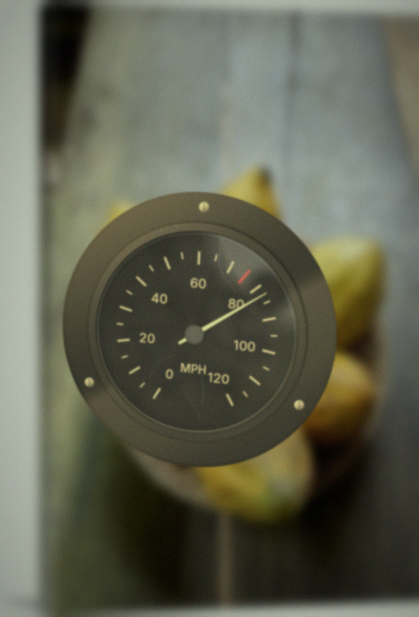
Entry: 82.5; mph
